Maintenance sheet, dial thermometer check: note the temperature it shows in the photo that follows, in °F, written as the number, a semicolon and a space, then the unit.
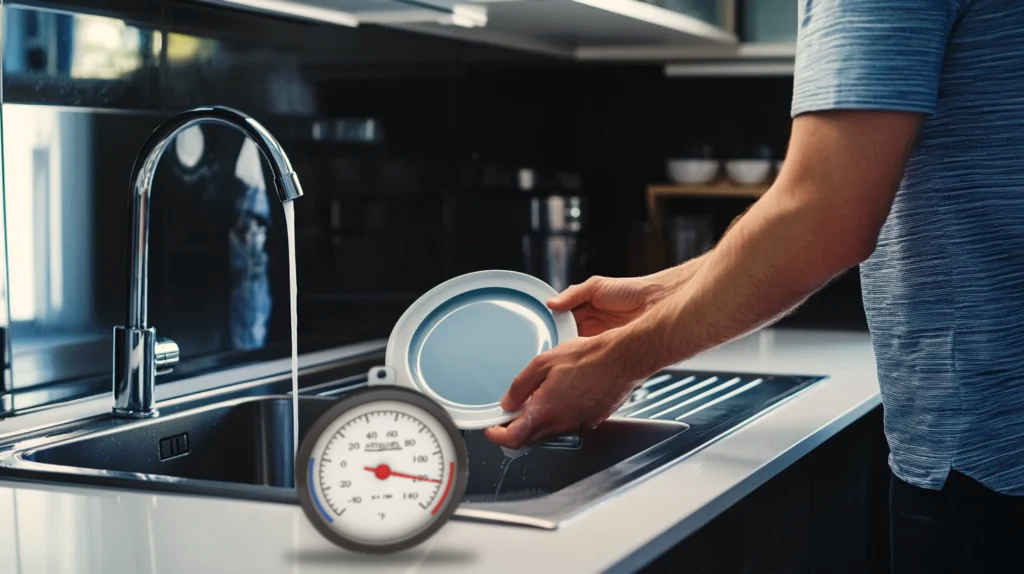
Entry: 120; °F
